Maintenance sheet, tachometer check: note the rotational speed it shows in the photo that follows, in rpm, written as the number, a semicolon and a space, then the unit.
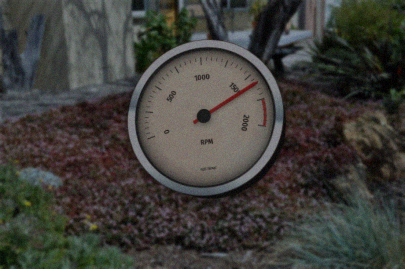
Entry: 1600; rpm
